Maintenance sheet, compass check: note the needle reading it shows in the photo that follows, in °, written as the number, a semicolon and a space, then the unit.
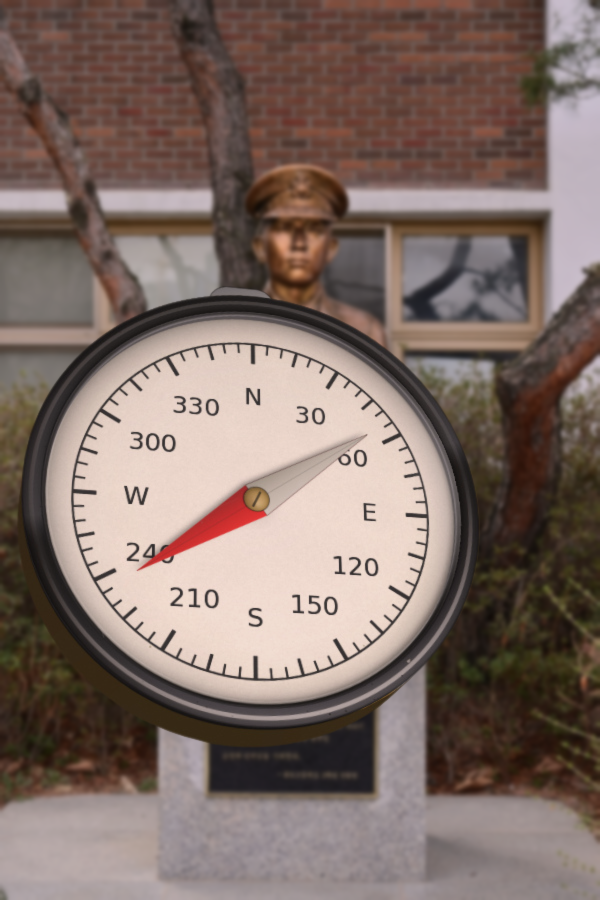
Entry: 235; °
